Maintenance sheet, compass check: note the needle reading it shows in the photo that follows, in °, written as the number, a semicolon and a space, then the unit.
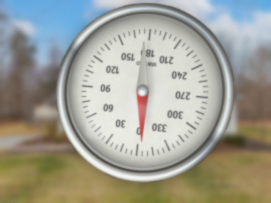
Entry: 355; °
